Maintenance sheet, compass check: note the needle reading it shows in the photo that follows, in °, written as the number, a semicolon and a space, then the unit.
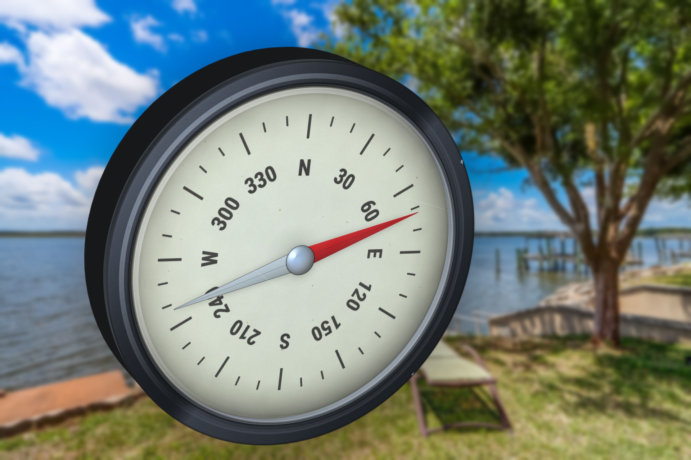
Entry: 70; °
